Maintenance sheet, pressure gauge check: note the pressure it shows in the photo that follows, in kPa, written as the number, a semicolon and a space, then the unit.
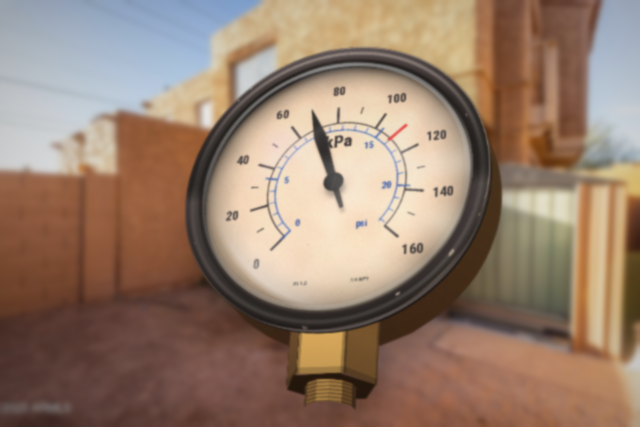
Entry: 70; kPa
